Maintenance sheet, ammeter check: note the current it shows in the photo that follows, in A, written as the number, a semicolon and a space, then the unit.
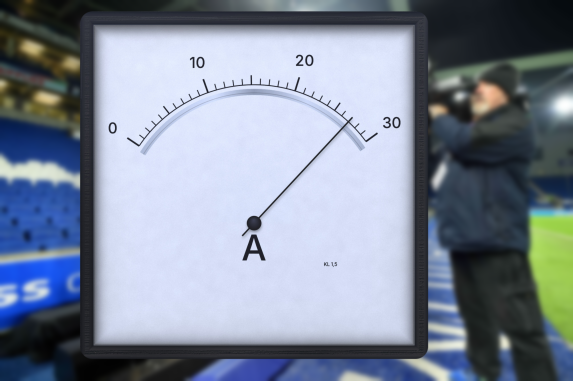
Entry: 27; A
